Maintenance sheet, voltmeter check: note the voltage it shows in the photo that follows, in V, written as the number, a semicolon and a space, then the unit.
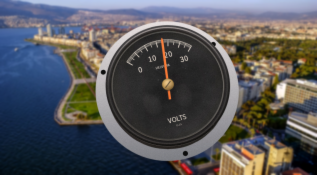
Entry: 17.5; V
